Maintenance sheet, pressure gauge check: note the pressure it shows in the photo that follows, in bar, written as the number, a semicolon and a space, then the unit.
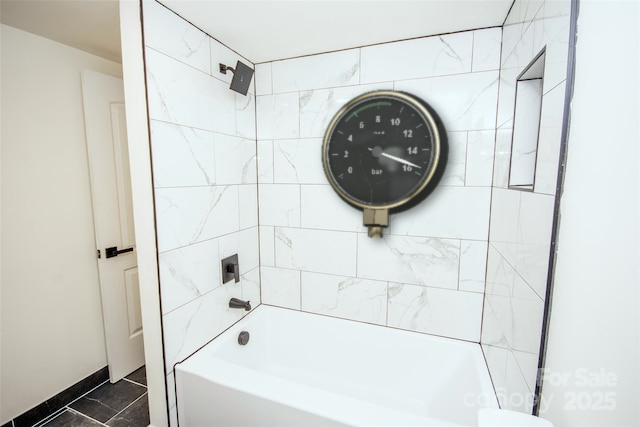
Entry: 15.5; bar
